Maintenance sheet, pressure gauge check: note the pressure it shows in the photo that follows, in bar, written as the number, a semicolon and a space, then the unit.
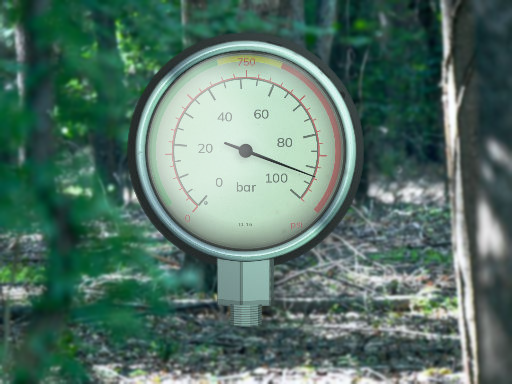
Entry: 92.5; bar
